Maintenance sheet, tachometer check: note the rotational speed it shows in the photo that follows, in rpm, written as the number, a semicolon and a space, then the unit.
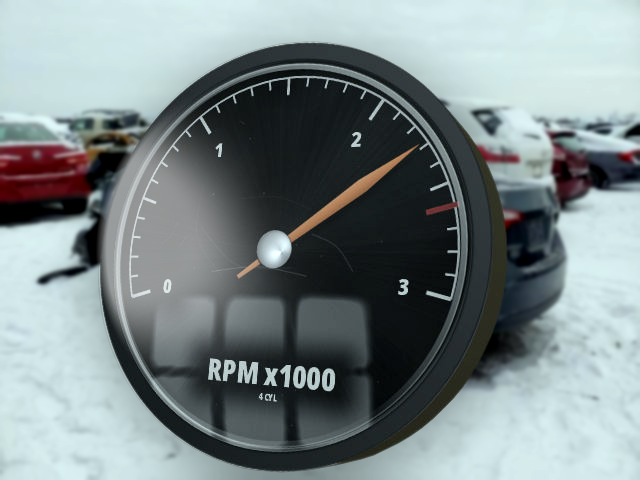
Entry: 2300; rpm
